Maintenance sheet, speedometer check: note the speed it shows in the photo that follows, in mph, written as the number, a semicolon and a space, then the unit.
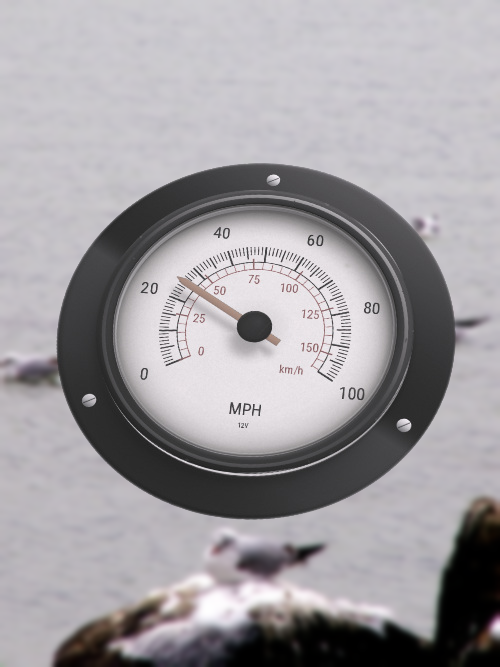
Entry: 25; mph
